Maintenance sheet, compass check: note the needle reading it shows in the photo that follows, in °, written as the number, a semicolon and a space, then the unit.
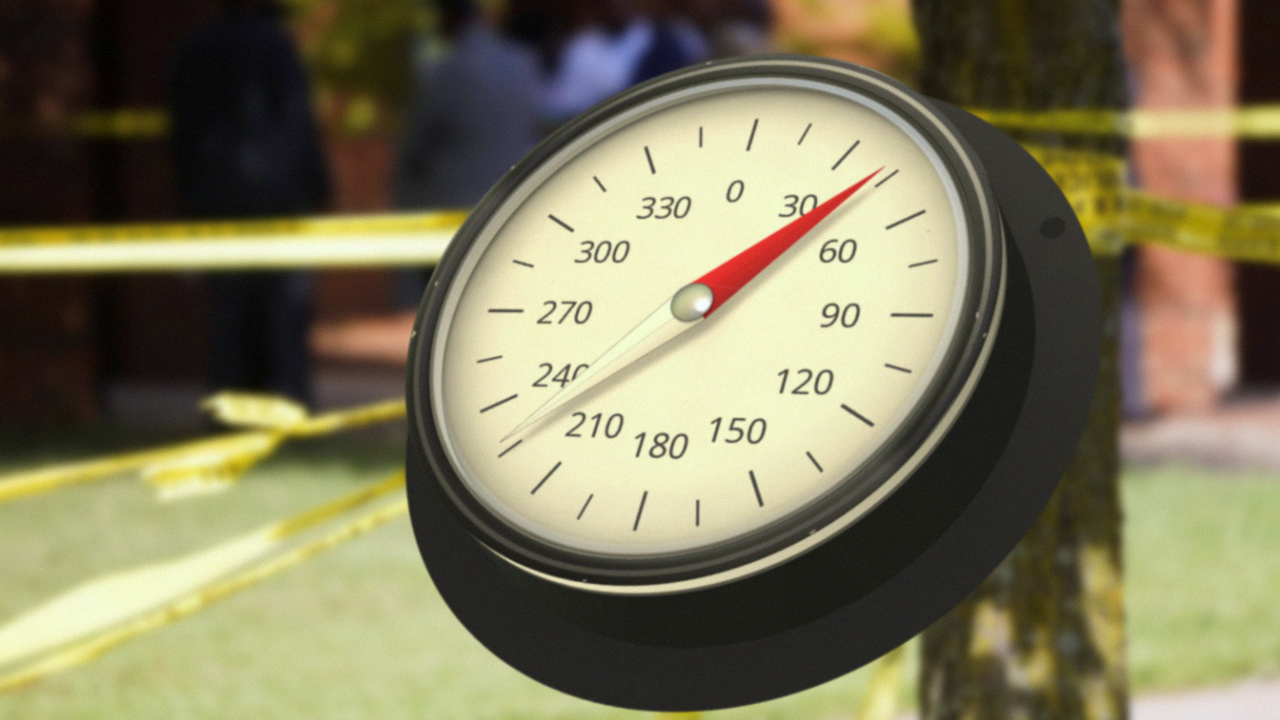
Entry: 45; °
